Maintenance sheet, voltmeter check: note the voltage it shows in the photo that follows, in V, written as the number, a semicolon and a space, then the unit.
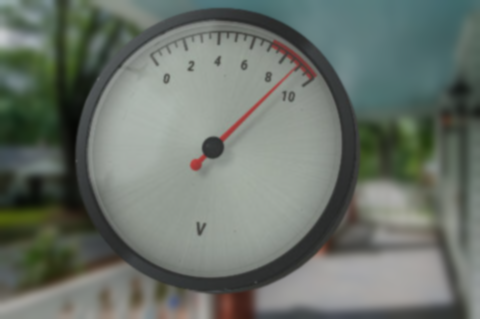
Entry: 9; V
